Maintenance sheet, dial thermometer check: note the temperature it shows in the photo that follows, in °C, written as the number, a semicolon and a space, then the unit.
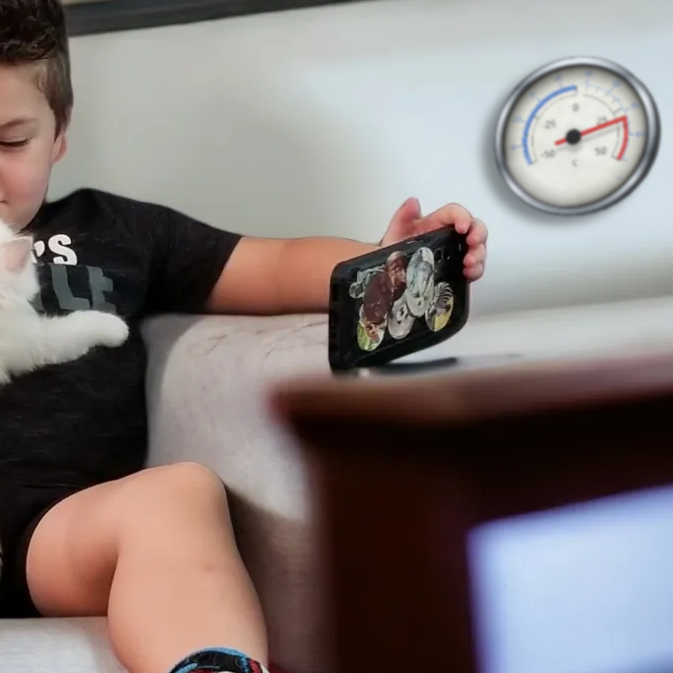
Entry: 30; °C
